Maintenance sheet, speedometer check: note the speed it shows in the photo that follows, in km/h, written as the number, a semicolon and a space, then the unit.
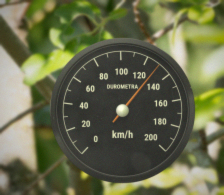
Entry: 130; km/h
